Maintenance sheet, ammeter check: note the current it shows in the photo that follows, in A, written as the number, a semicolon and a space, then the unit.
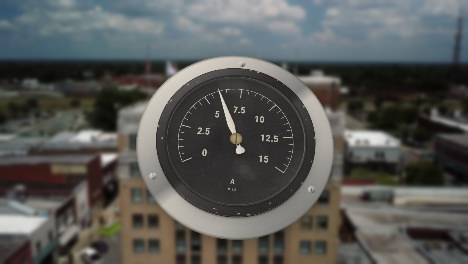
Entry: 6; A
